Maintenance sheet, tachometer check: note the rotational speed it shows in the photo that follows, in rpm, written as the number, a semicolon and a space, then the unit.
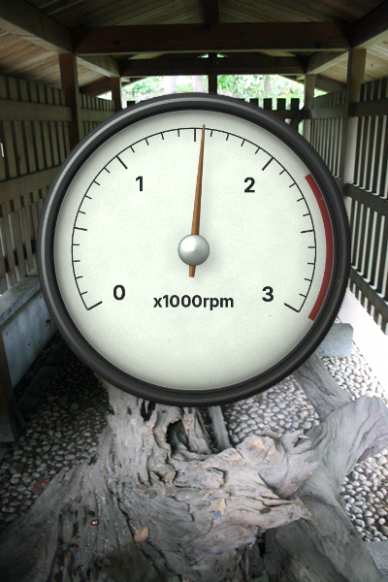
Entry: 1550; rpm
